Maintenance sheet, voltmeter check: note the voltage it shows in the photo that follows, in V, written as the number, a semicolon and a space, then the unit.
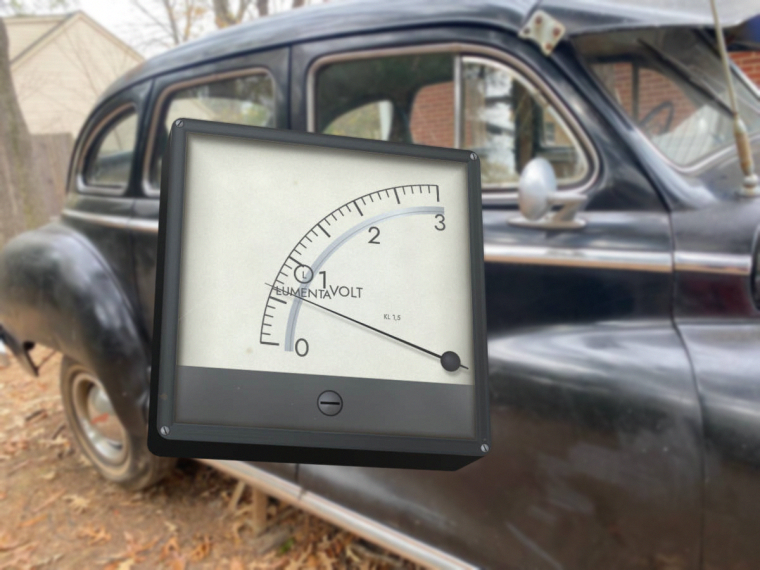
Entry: 0.6; V
